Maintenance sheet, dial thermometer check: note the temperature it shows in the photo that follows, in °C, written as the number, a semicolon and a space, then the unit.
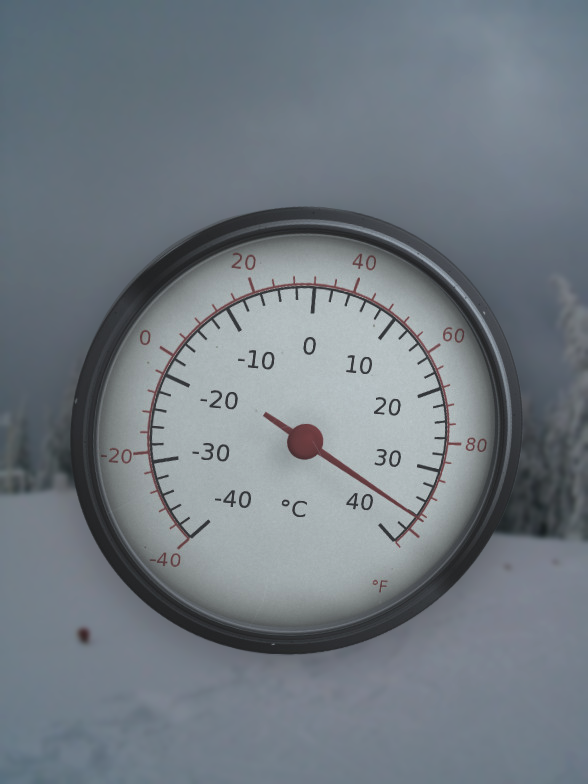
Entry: 36; °C
